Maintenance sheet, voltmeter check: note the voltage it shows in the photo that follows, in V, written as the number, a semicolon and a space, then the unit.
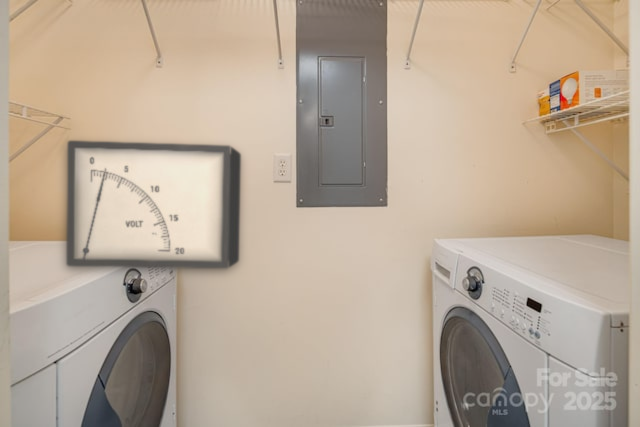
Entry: 2.5; V
